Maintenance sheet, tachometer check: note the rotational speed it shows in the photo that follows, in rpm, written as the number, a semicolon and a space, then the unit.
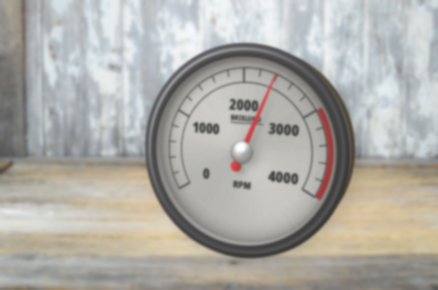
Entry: 2400; rpm
